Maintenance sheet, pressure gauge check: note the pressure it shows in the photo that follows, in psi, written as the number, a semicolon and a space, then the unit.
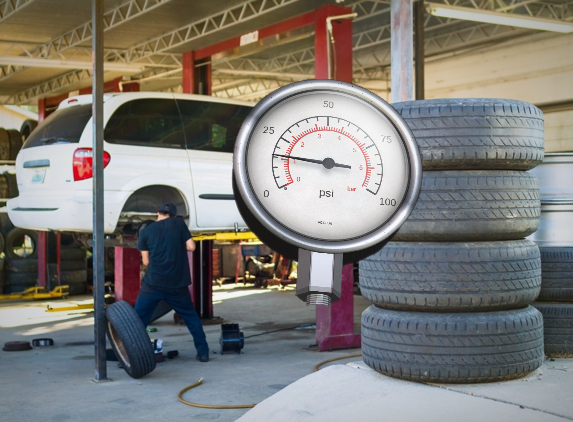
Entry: 15; psi
